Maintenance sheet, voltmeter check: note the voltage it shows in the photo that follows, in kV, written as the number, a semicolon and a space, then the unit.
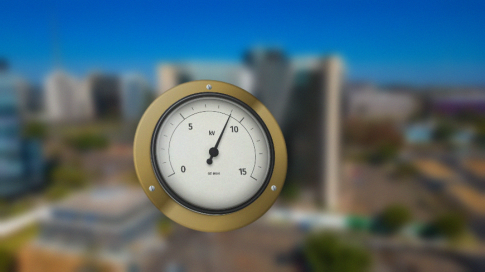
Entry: 9; kV
